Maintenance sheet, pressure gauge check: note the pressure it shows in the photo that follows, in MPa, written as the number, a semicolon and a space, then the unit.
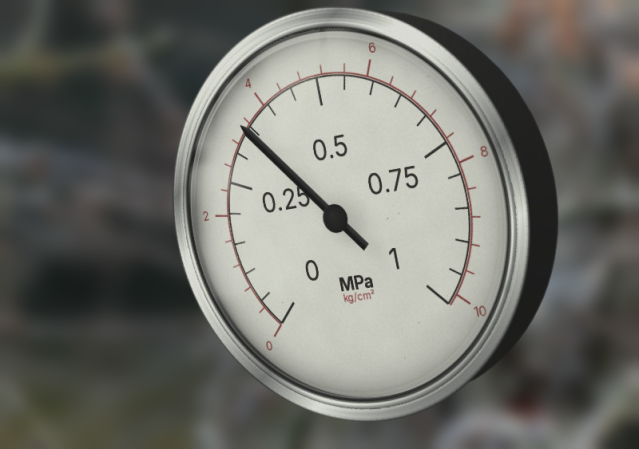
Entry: 0.35; MPa
